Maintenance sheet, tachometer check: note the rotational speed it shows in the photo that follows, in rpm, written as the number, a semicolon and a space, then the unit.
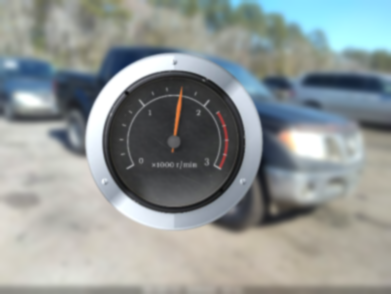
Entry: 1600; rpm
